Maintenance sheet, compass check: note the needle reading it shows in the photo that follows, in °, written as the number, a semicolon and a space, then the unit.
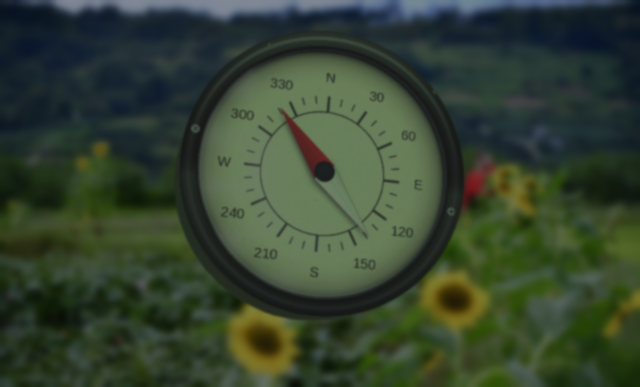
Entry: 320; °
